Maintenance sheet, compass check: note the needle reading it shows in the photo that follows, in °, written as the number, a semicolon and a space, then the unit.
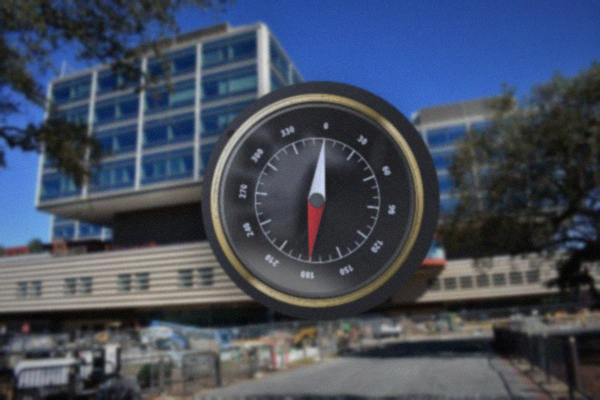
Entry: 180; °
